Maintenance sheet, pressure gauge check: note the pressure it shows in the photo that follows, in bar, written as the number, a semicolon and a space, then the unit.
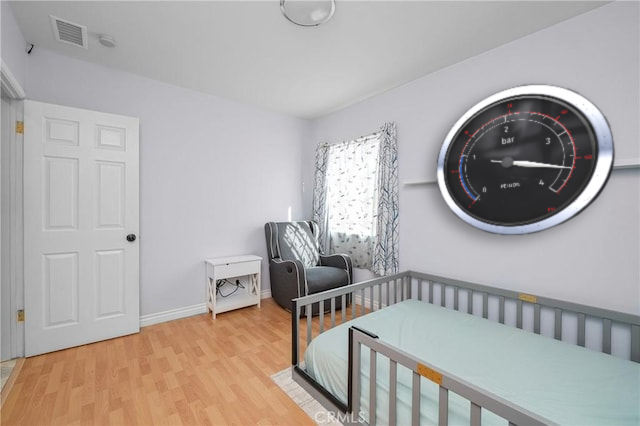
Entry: 3.6; bar
